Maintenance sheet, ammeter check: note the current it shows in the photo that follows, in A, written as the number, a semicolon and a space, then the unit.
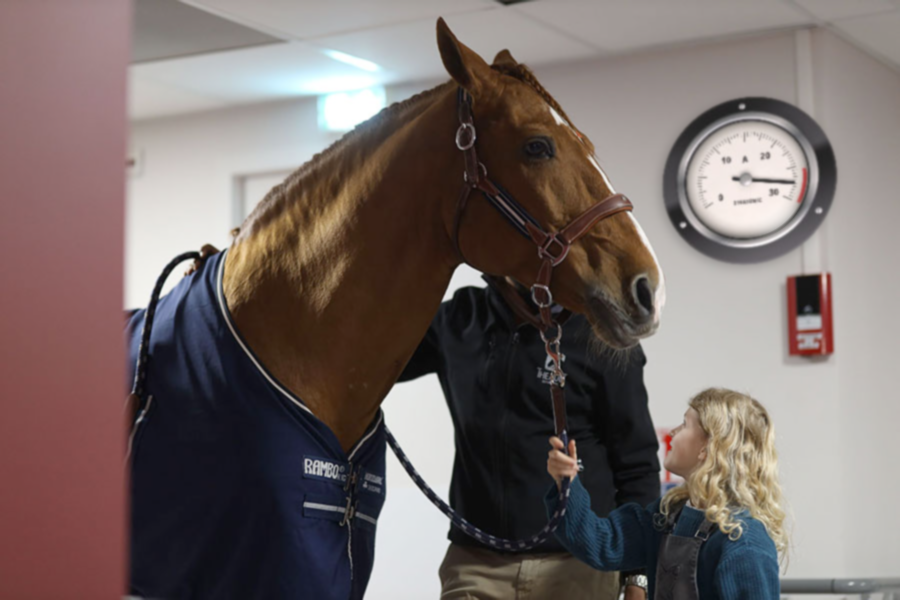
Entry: 27.5; A
